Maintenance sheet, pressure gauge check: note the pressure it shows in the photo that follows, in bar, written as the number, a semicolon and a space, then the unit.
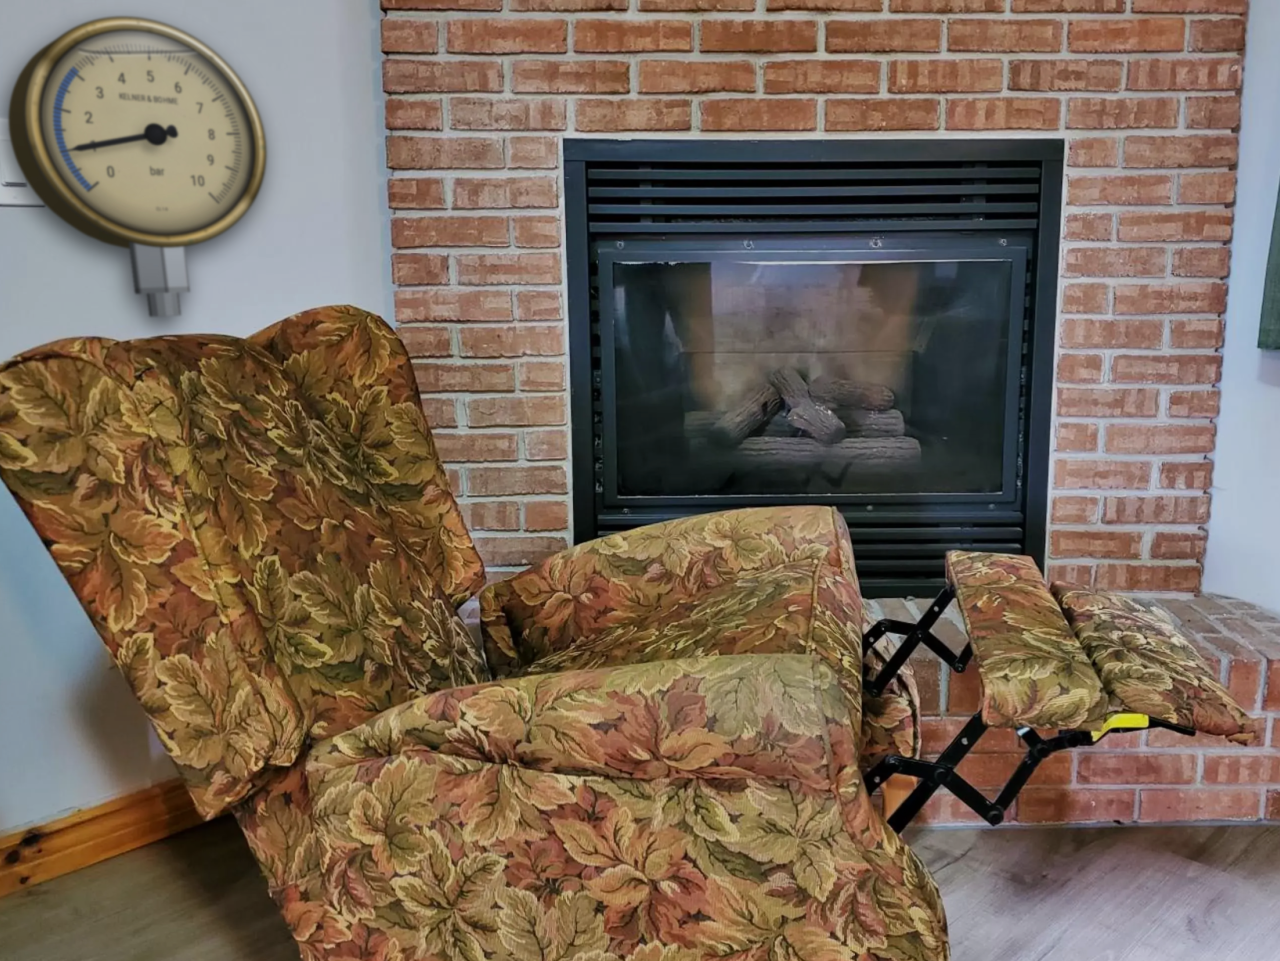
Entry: 1; bar
